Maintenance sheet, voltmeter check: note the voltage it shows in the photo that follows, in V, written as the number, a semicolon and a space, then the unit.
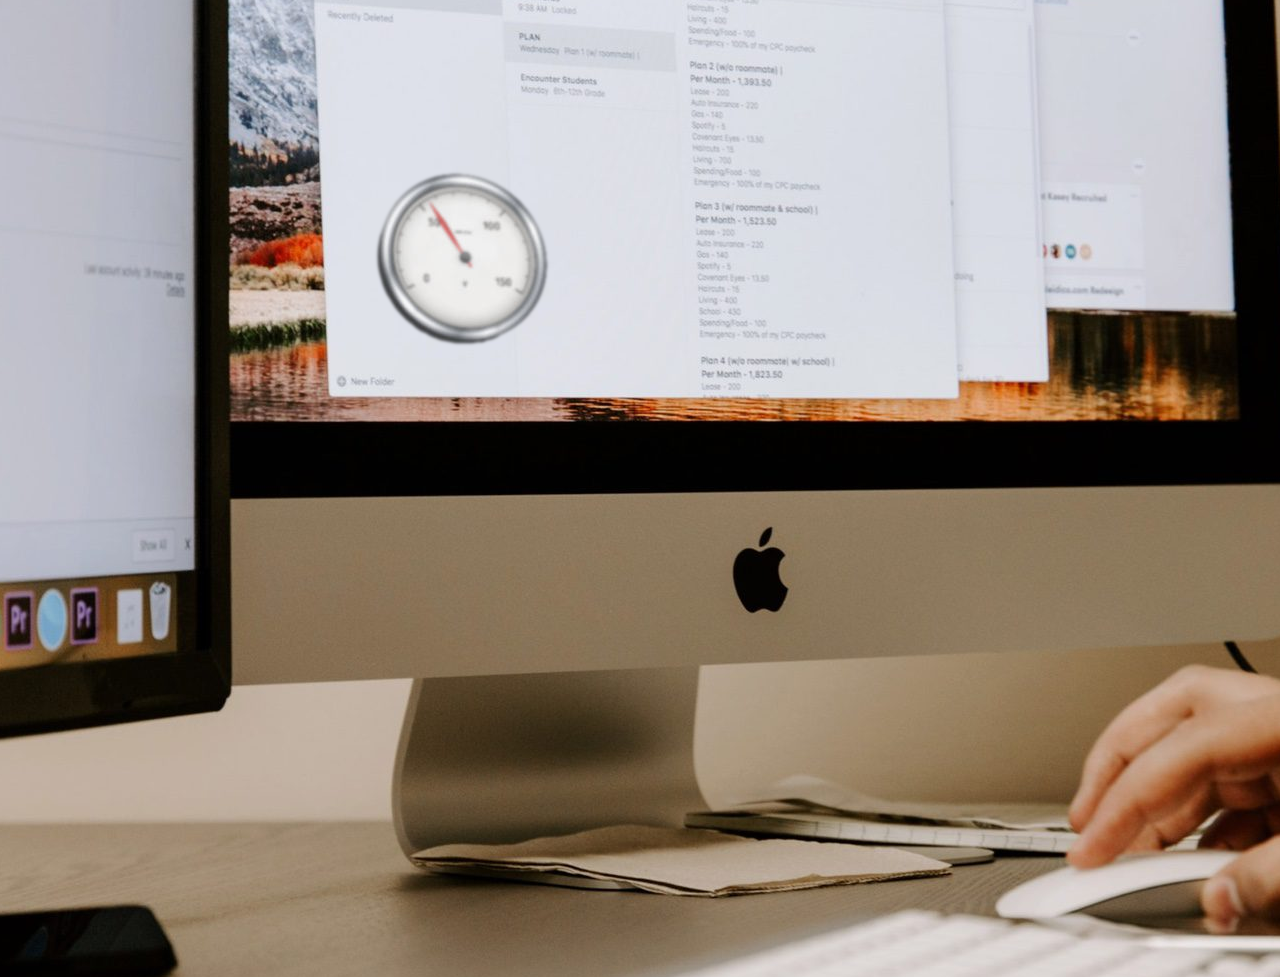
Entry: 55; V
